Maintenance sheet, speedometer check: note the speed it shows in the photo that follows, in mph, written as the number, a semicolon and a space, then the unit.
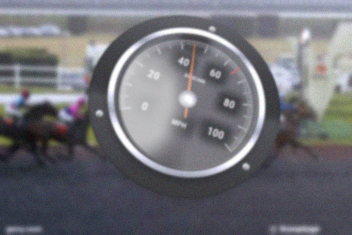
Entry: 45; mph
